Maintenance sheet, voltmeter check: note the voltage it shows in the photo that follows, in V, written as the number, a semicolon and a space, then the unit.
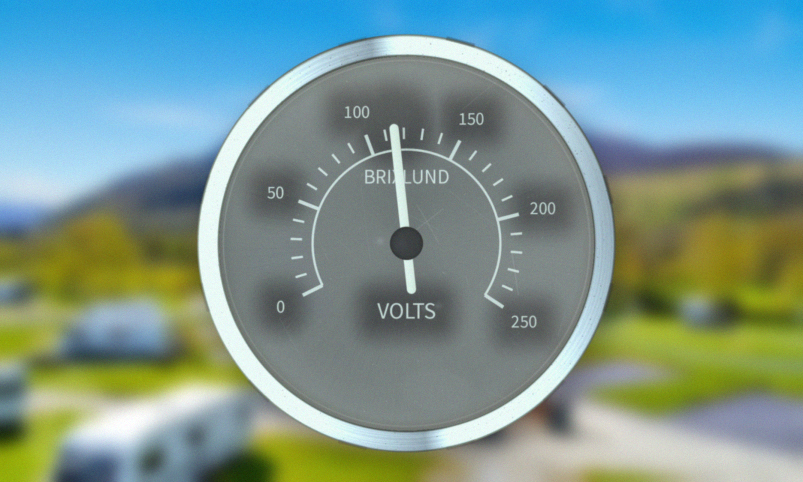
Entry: 115; V
